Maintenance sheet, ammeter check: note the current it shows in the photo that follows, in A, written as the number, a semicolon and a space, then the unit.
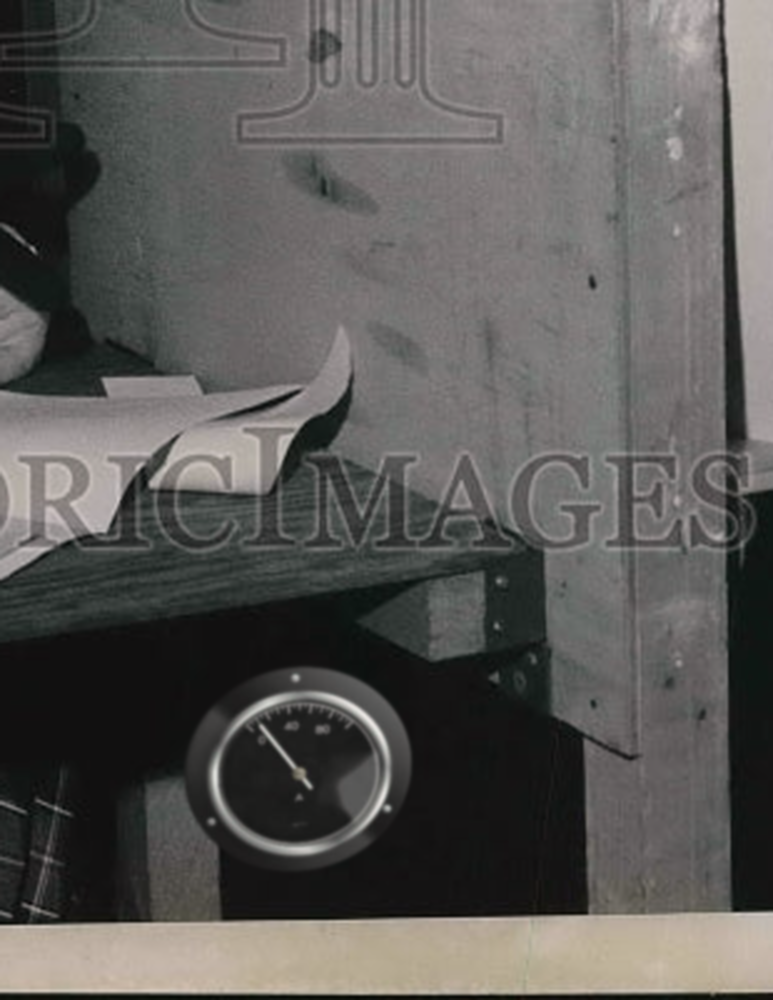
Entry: 10; A
